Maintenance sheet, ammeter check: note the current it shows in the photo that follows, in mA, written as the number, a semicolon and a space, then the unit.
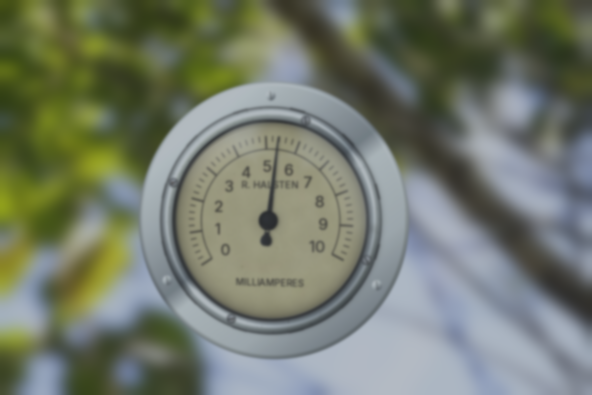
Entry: 5.4; mA
